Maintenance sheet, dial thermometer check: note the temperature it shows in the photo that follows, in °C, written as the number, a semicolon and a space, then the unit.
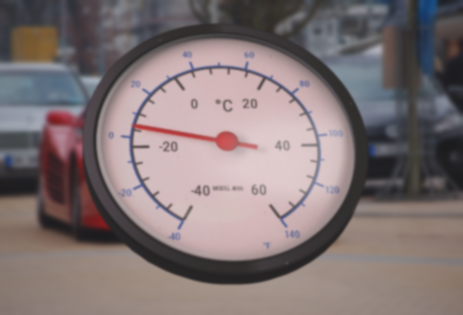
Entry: -16; °C
